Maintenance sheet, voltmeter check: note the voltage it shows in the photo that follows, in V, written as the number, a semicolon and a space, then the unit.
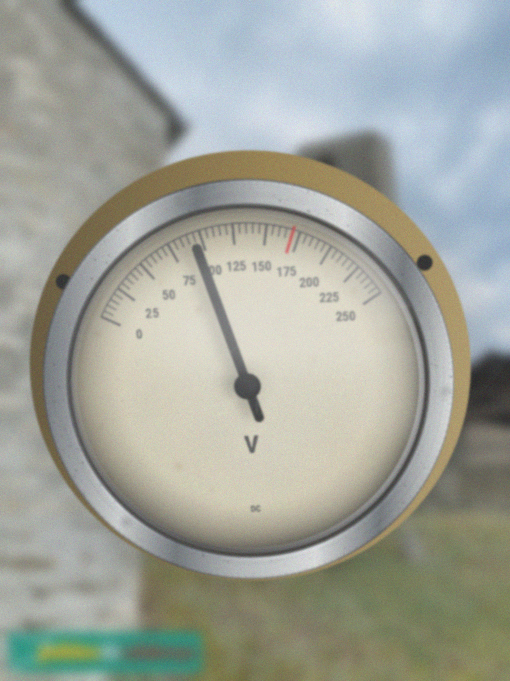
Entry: 95; V
